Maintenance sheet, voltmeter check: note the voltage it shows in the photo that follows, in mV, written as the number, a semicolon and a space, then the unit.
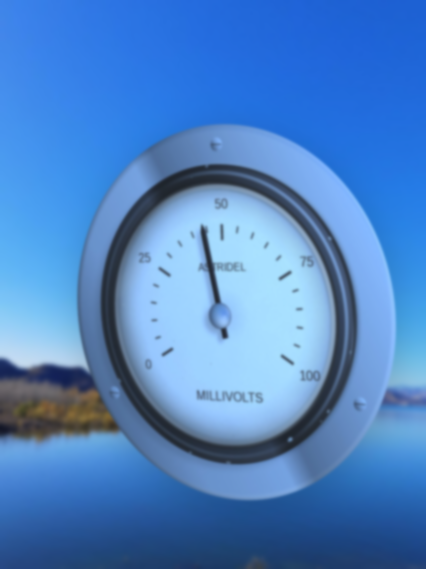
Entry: 45; mV
